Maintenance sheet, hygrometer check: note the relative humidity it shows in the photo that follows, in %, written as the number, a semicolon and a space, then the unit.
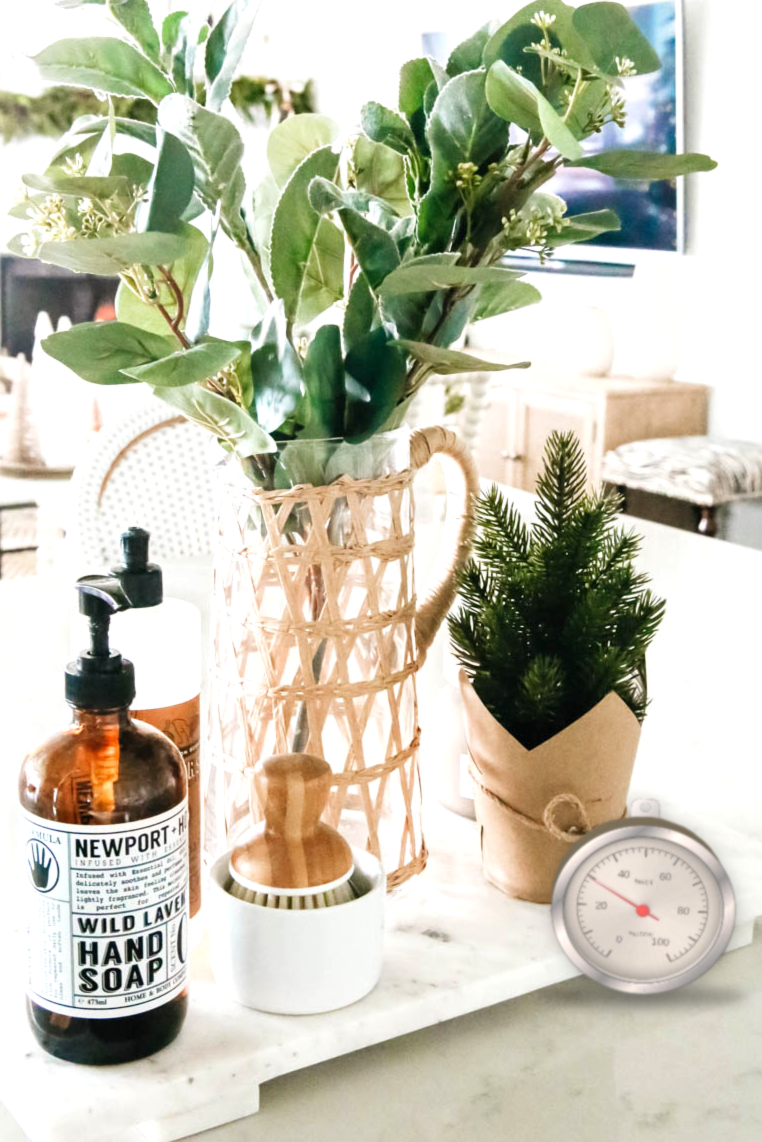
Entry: 30; %
